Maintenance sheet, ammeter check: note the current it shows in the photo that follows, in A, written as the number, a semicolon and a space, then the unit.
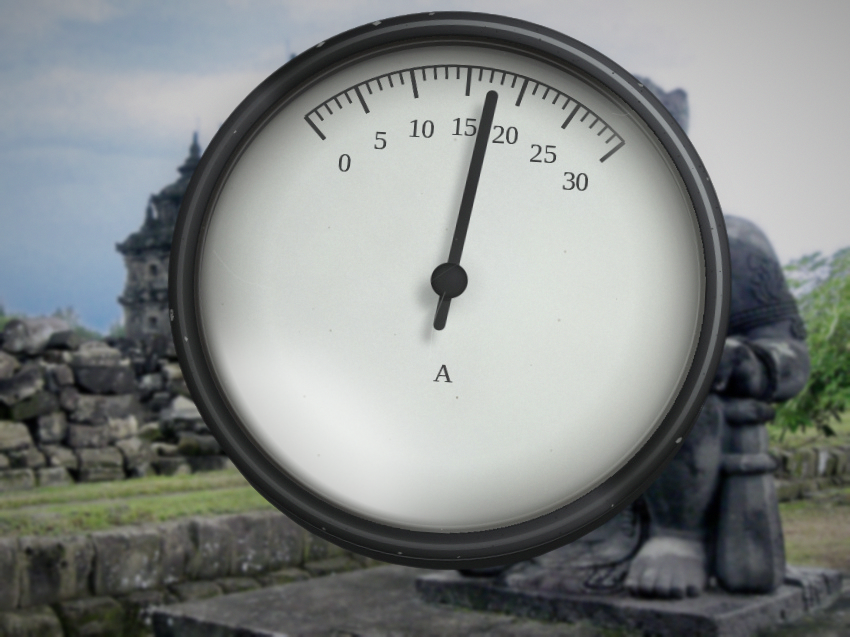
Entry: 17.5; A
